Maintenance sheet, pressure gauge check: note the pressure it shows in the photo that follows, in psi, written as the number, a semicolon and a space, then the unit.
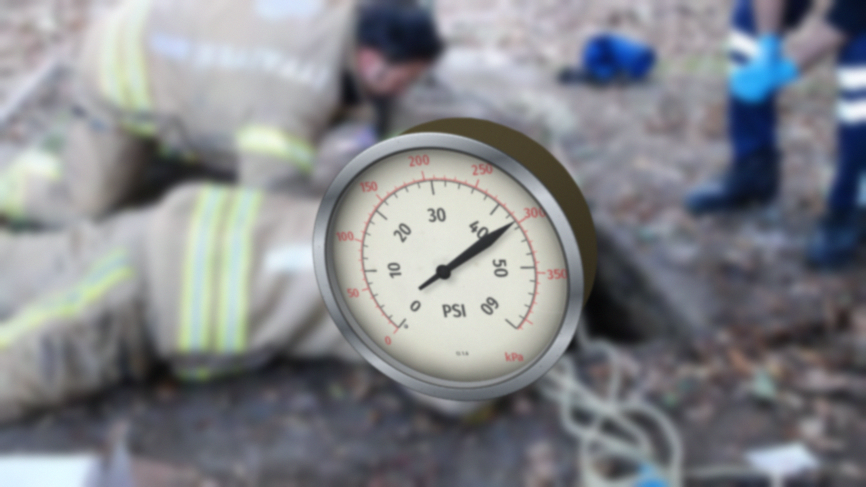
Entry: 43; psi
